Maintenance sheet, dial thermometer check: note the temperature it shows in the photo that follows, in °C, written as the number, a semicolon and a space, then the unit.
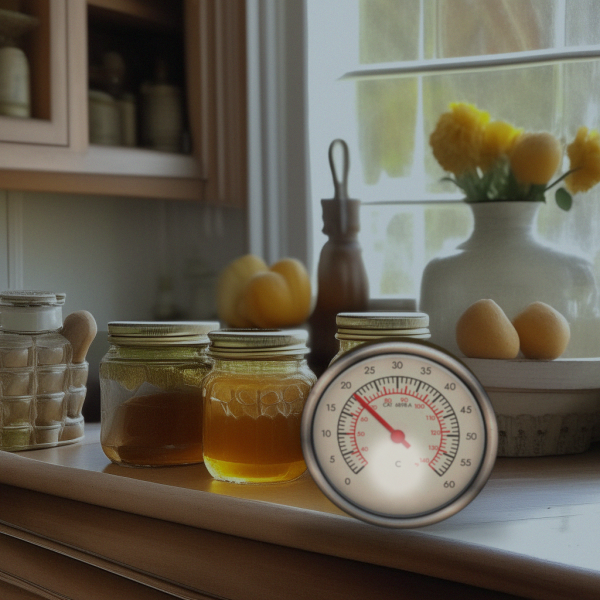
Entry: 20; °C
